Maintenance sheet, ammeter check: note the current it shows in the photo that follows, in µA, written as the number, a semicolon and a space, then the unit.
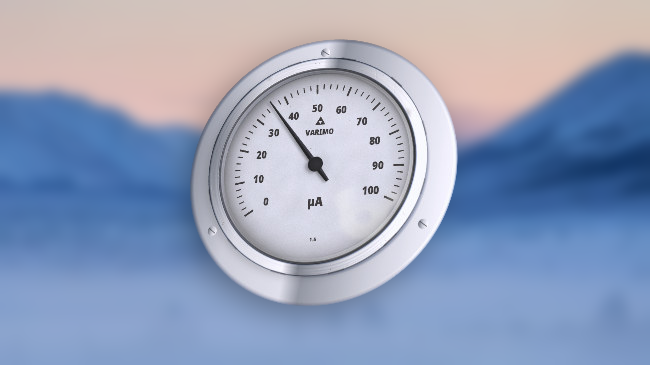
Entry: 36; µA
